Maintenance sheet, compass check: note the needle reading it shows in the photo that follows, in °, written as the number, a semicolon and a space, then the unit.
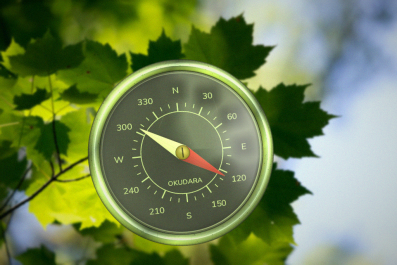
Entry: 125; °
